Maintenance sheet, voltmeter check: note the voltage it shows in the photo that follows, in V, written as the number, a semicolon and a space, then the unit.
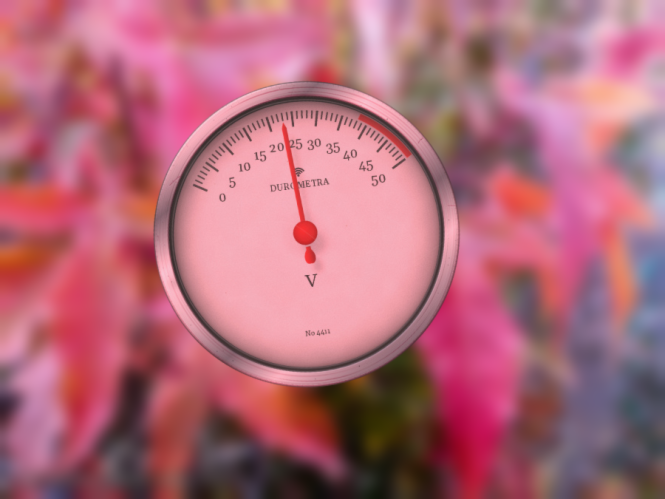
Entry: 23; V
